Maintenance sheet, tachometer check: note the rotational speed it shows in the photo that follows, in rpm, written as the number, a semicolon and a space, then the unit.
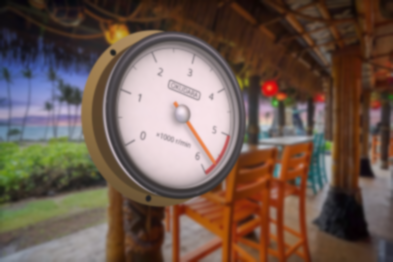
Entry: 5750; rpm
